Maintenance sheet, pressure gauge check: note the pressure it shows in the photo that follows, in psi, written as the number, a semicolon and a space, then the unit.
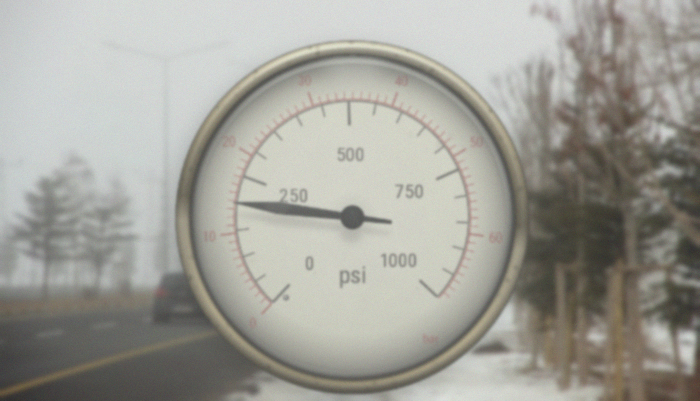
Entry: 200; psi
